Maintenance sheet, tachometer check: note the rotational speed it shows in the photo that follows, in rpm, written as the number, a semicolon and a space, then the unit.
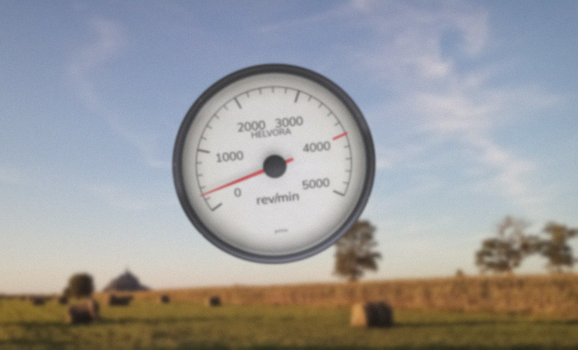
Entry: 300; rpm
